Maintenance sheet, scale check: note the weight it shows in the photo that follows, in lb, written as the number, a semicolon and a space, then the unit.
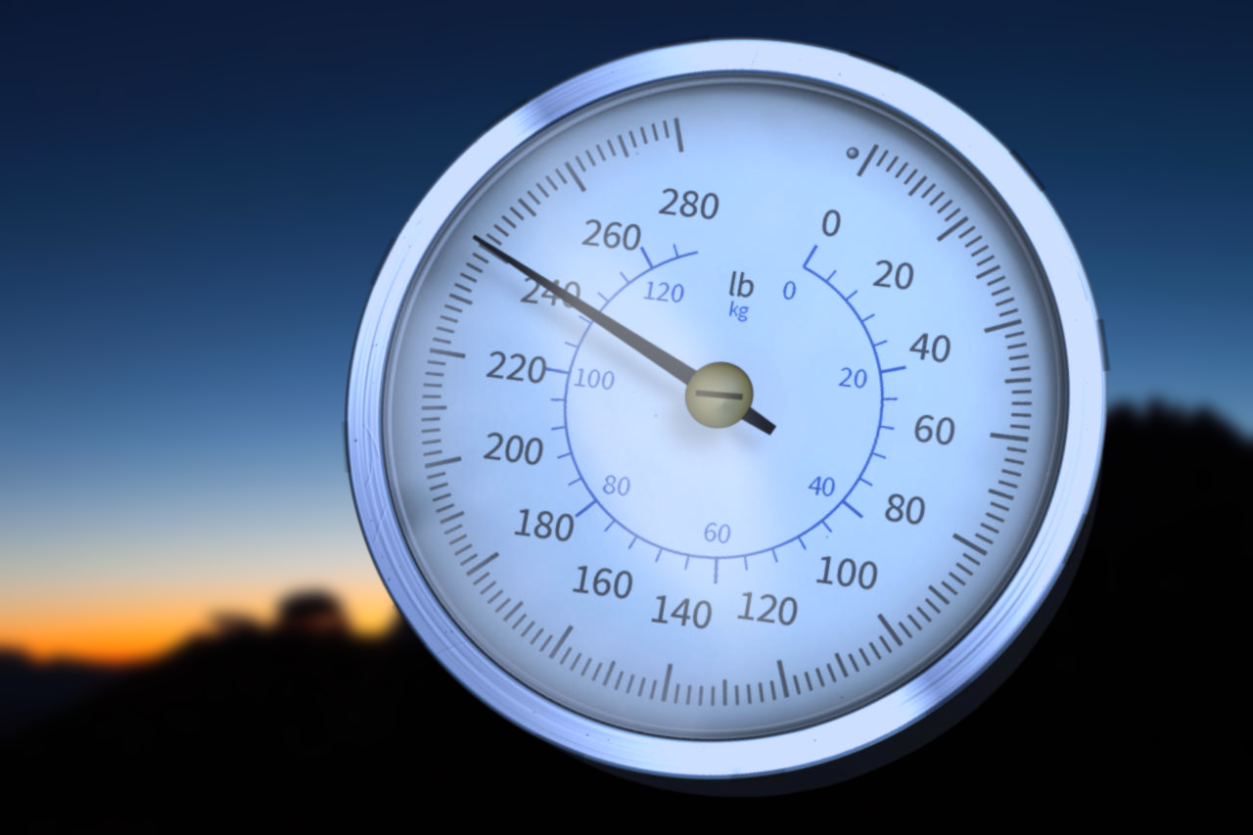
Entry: 240; lb
